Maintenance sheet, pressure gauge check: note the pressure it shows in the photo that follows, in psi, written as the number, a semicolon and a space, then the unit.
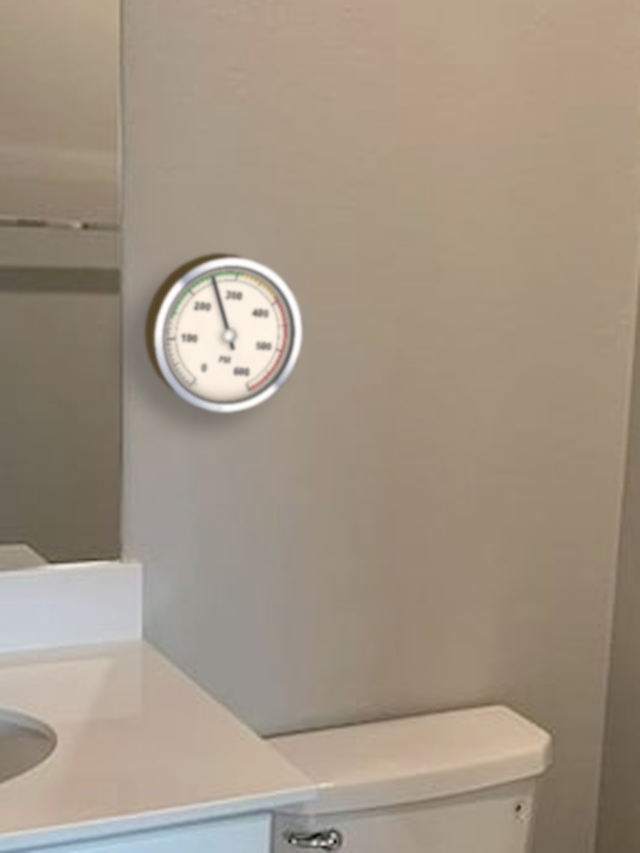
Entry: 250; psi
